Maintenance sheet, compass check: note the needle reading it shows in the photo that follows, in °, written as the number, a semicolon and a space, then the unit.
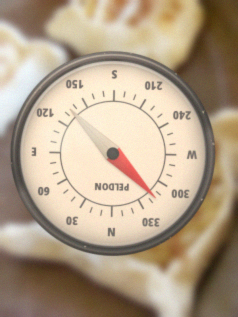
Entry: 315; °
